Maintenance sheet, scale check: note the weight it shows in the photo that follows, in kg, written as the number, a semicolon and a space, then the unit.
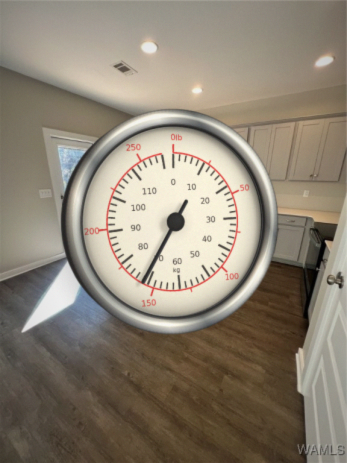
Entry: 72; kg
